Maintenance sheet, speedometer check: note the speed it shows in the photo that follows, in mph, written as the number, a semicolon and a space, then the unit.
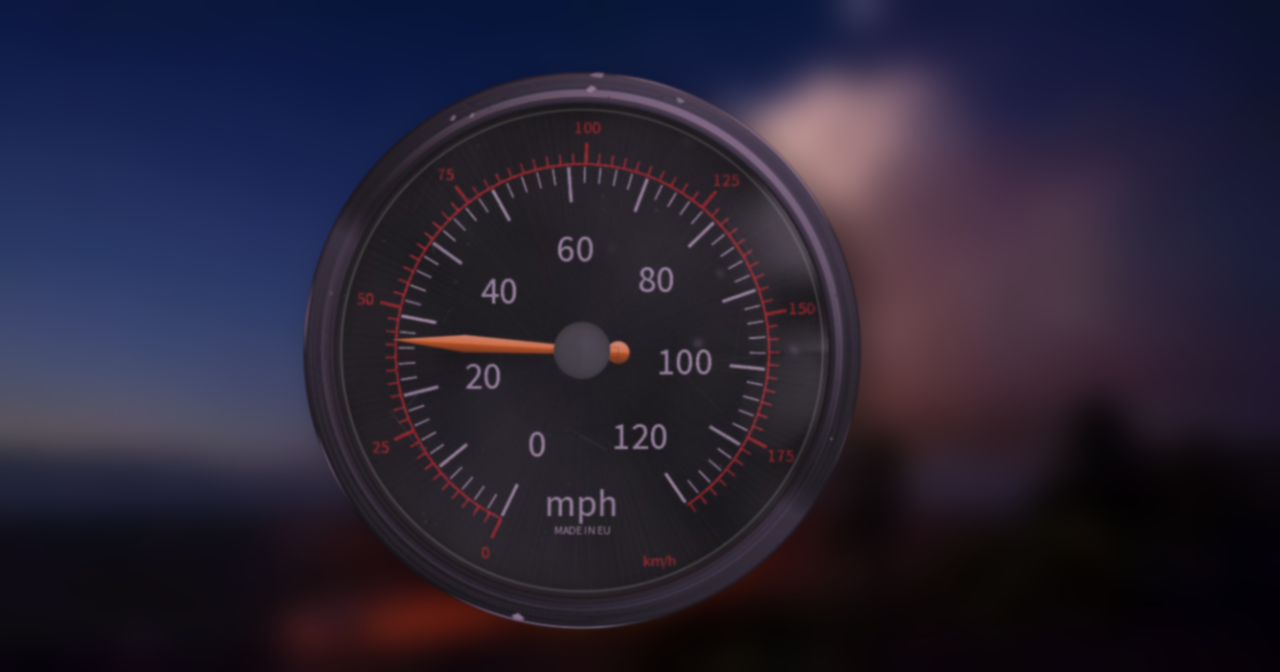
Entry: 27; mph
